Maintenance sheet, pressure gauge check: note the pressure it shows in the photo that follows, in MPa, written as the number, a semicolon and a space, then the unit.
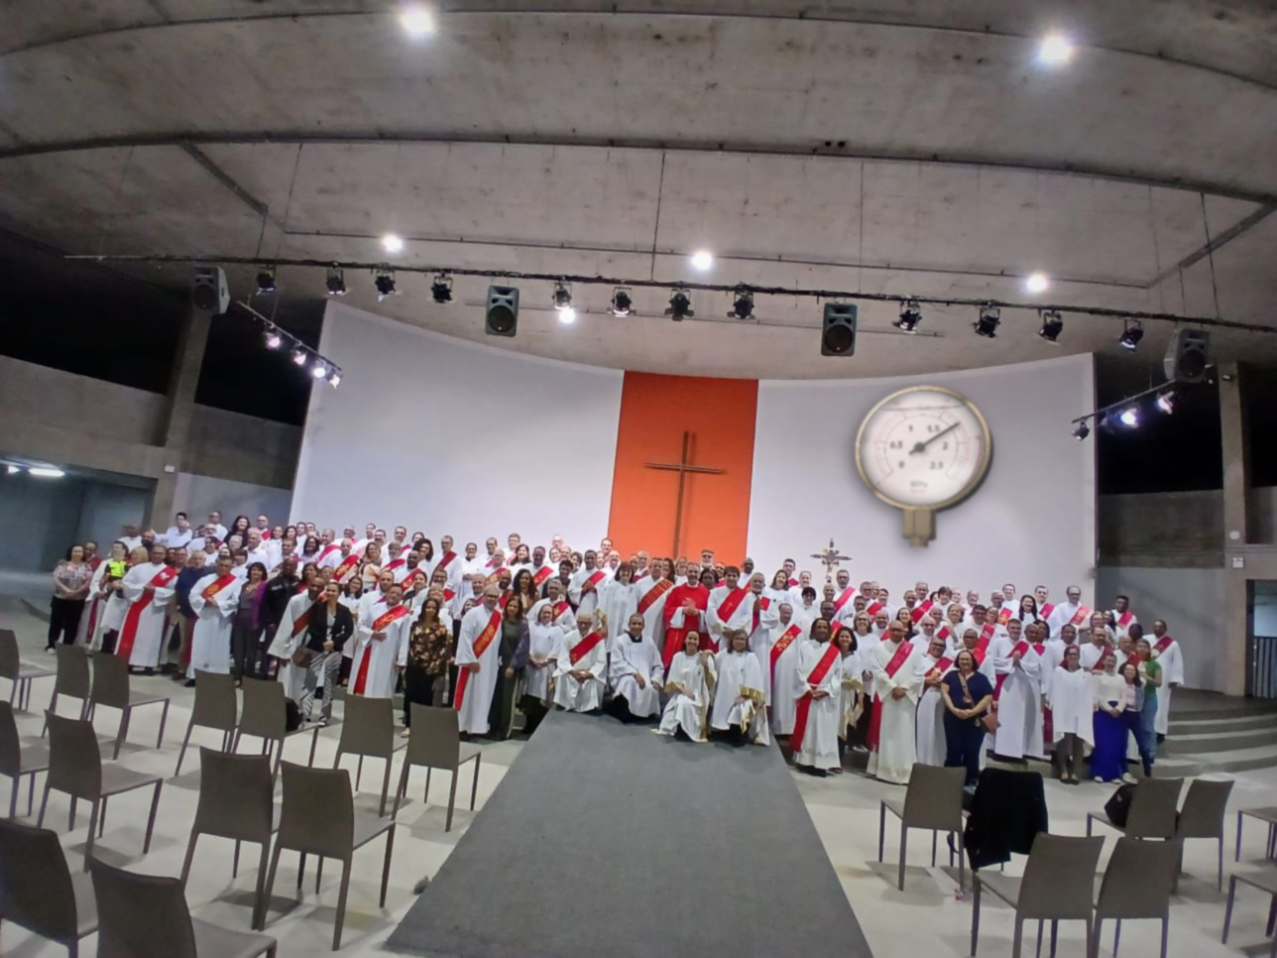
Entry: 1.75; MPa
